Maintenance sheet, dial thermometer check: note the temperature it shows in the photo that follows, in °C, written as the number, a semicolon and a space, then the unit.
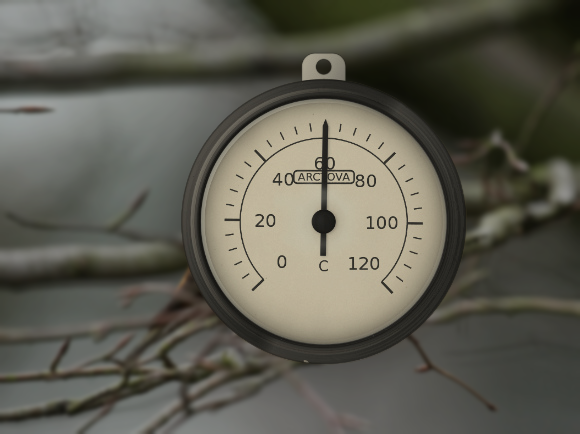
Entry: 60; °C
